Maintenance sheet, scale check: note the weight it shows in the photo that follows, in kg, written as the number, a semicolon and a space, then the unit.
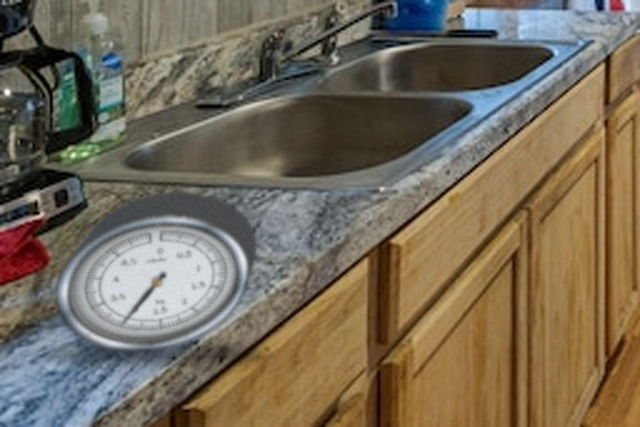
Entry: 3; kg
